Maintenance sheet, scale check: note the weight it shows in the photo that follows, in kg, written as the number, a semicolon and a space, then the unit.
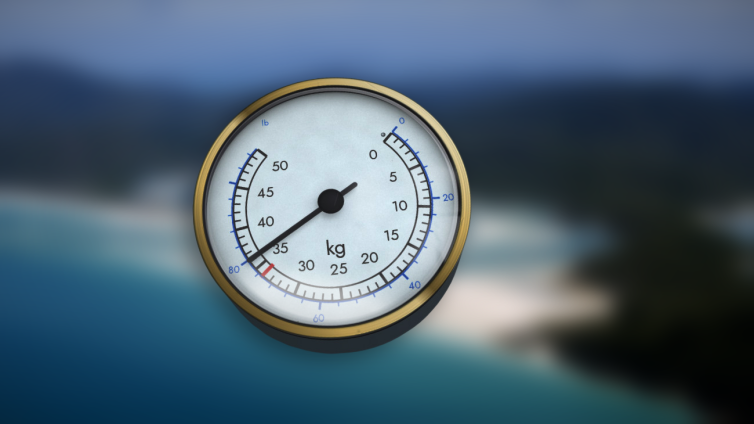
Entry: 36; kg
